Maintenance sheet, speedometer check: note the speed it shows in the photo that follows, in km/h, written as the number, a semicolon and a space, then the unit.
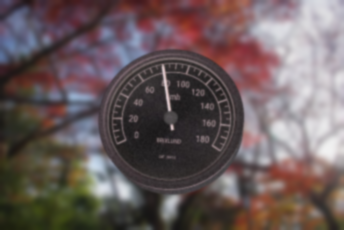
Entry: 80; km/h
